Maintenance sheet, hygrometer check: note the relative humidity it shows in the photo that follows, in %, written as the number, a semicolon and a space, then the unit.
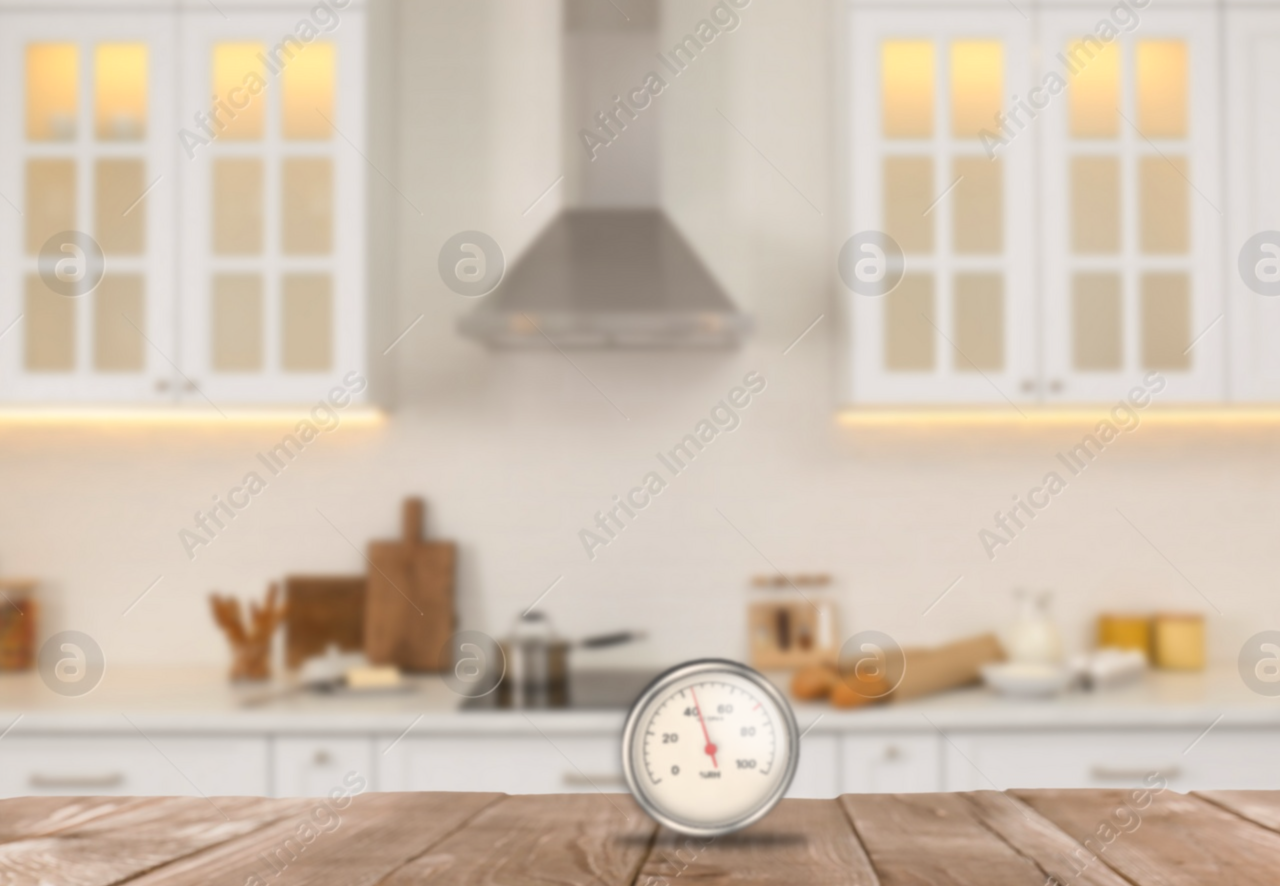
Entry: 44; %
